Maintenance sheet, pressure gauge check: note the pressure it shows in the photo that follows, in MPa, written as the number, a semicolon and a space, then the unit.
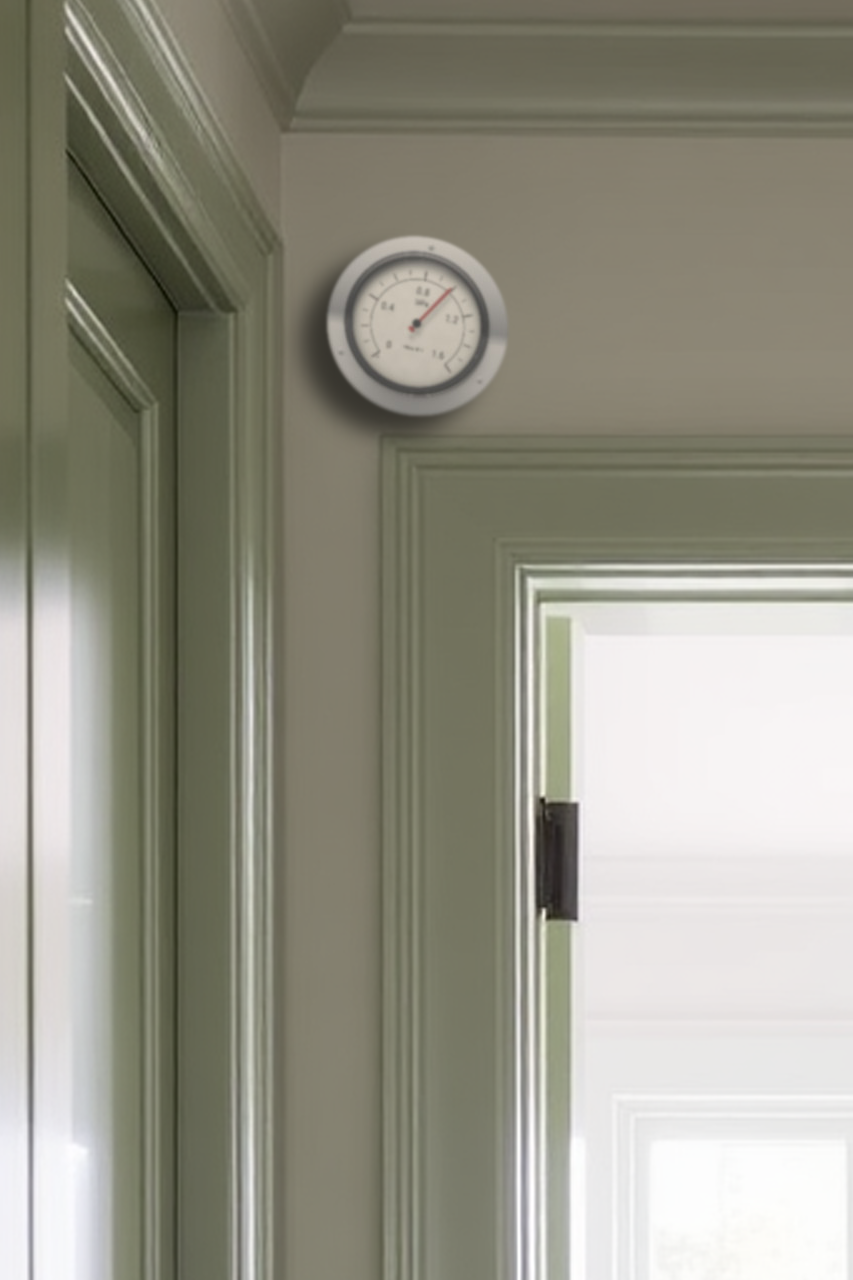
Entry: 1; MPa
